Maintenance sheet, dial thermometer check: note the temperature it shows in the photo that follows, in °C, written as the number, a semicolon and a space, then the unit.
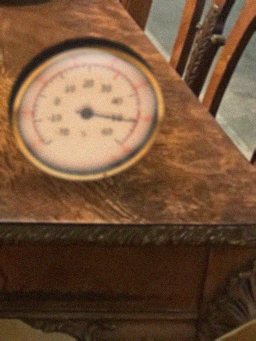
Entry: 50; °C
